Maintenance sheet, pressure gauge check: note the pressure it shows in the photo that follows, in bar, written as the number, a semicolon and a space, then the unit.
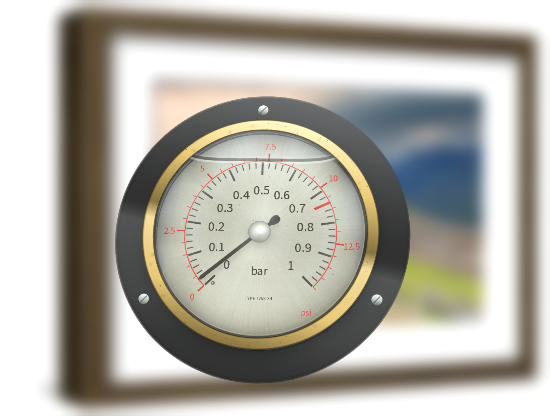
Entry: 0.02; bar
